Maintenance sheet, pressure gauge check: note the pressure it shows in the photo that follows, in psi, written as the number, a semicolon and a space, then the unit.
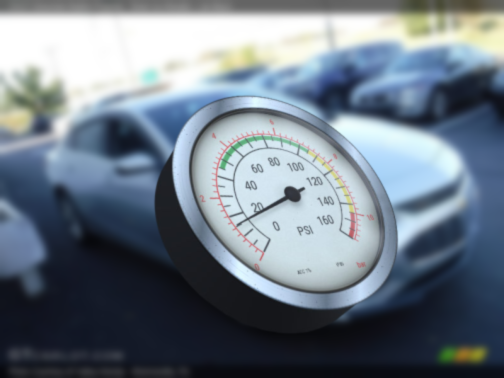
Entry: 15; psi
